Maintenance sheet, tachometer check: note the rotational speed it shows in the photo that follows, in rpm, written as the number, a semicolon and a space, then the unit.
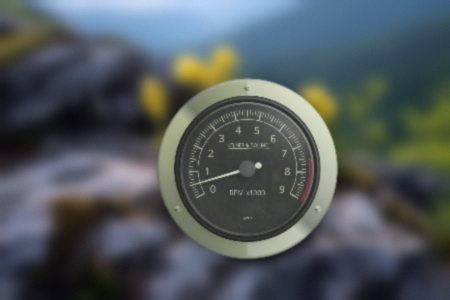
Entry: 500; rpm
